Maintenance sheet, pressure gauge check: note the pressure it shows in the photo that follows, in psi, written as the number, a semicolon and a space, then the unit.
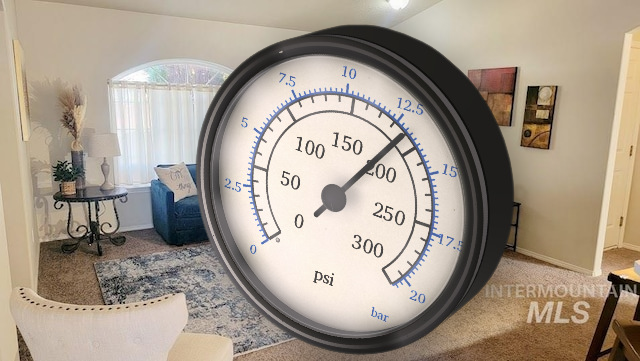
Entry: 190; psi
